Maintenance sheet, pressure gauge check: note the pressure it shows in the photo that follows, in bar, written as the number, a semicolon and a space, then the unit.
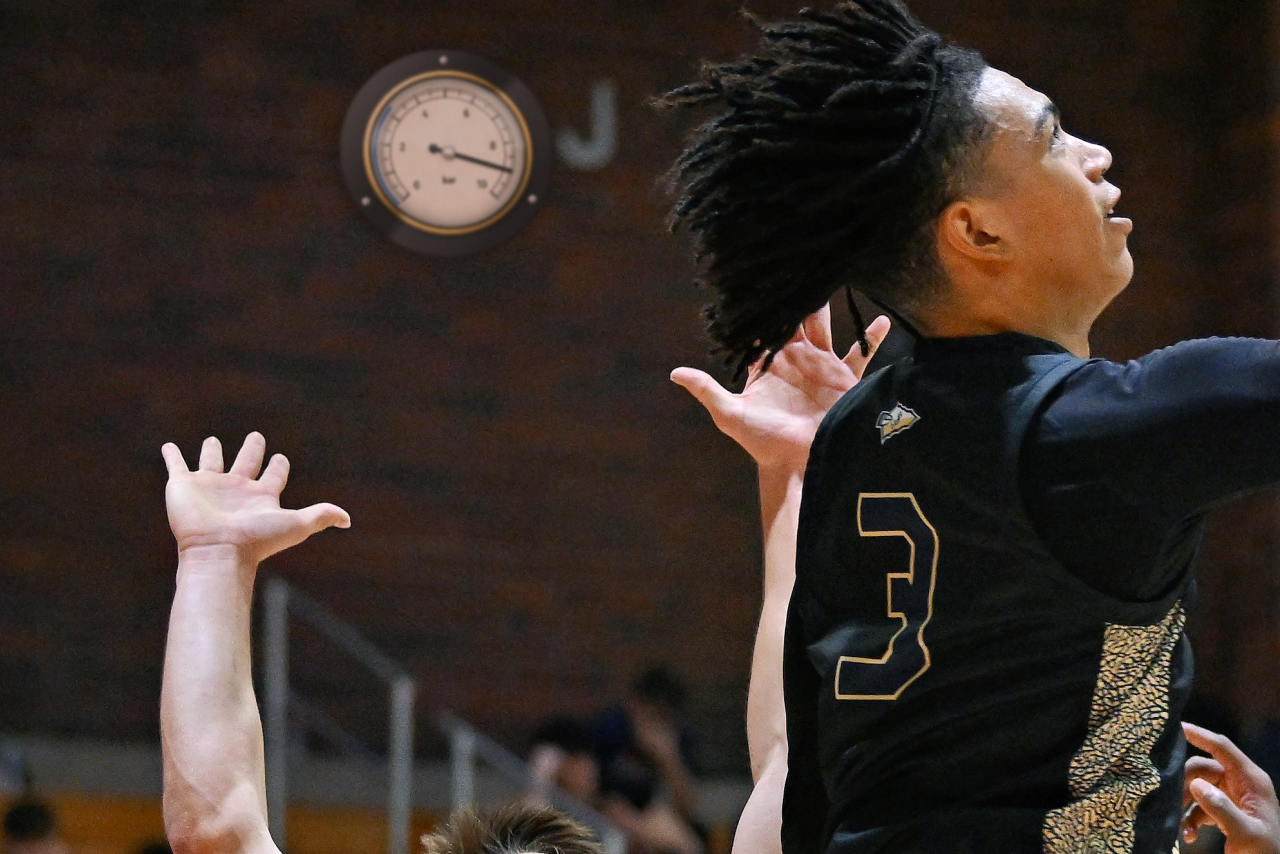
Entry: 9; bar
